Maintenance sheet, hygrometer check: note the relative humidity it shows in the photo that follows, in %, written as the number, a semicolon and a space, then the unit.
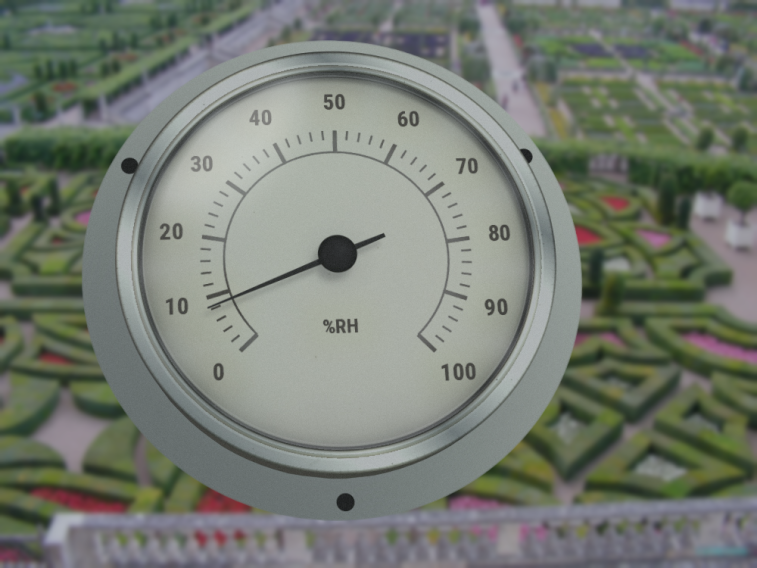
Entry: 8; %
